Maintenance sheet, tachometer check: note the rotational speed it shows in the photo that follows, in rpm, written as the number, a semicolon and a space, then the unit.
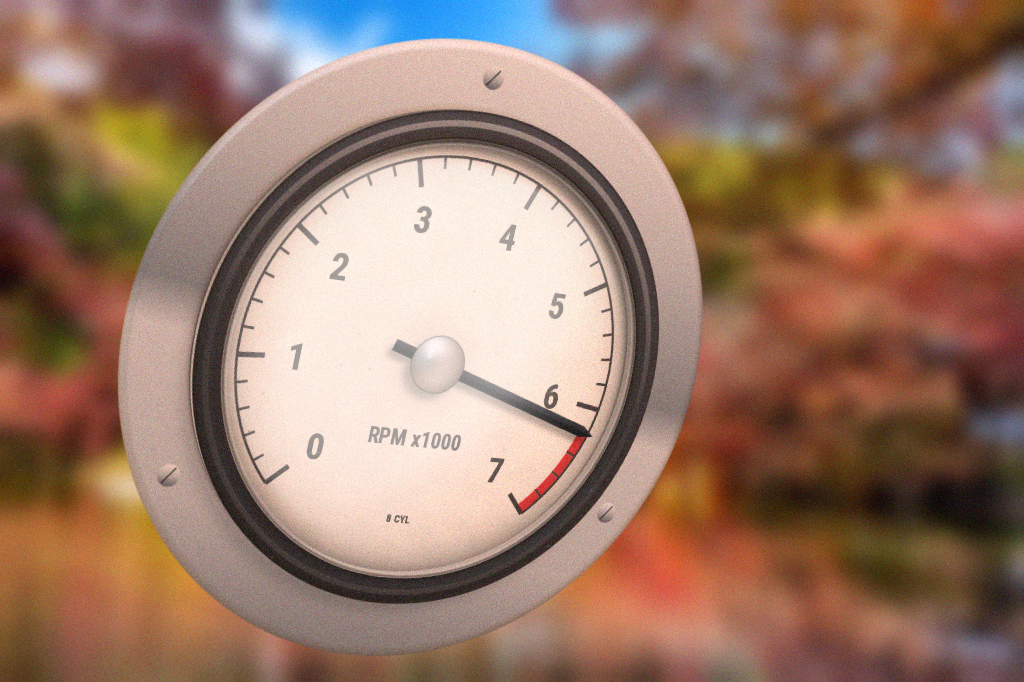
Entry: 6200; rpm
